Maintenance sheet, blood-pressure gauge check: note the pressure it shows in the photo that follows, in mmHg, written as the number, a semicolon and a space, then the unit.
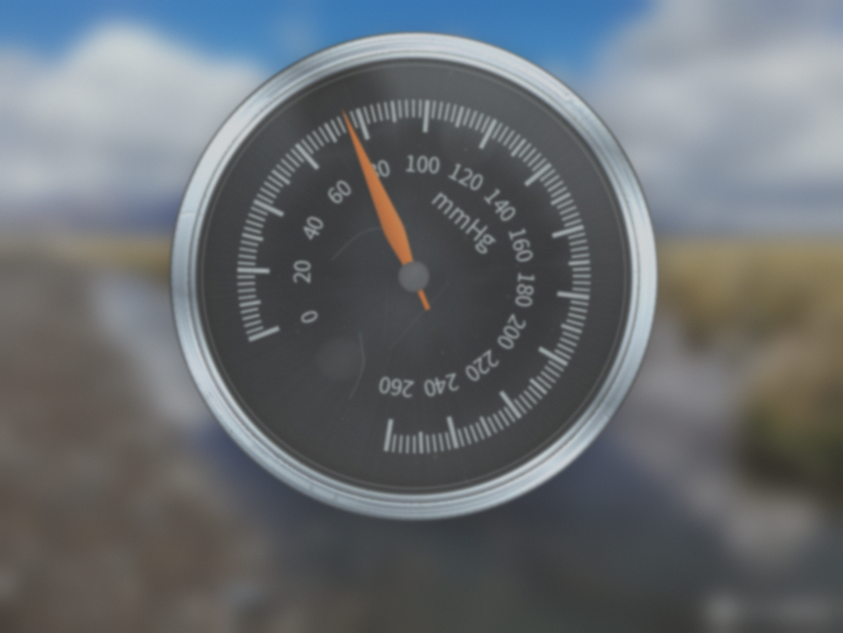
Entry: 76; mmHg
